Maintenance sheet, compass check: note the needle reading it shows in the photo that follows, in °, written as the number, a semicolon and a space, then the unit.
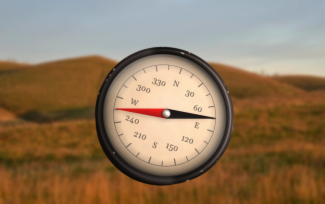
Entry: 255; °
